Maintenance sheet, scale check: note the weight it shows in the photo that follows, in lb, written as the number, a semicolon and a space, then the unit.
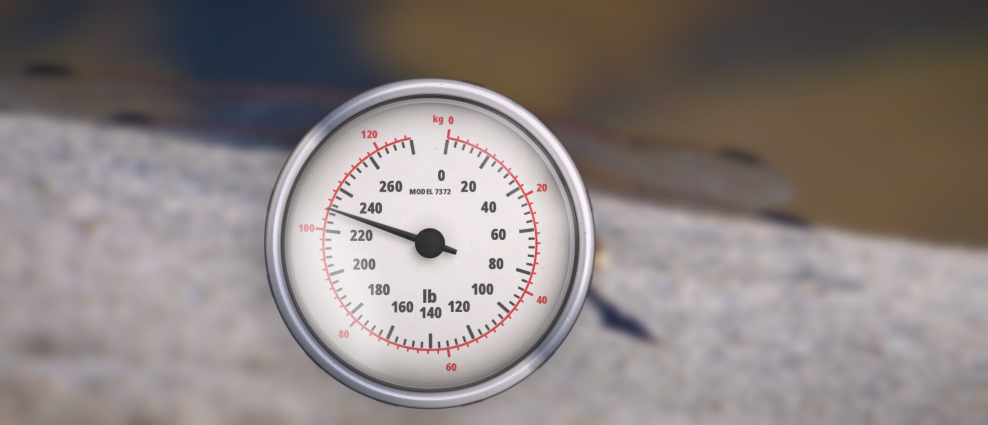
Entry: 230; lb
